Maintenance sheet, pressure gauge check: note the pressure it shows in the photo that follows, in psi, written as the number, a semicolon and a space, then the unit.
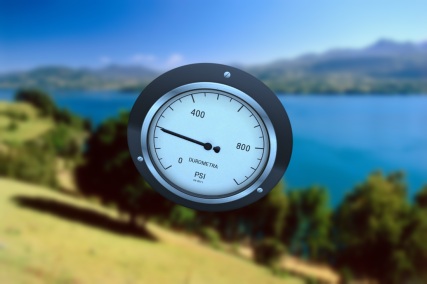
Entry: 200; psi
